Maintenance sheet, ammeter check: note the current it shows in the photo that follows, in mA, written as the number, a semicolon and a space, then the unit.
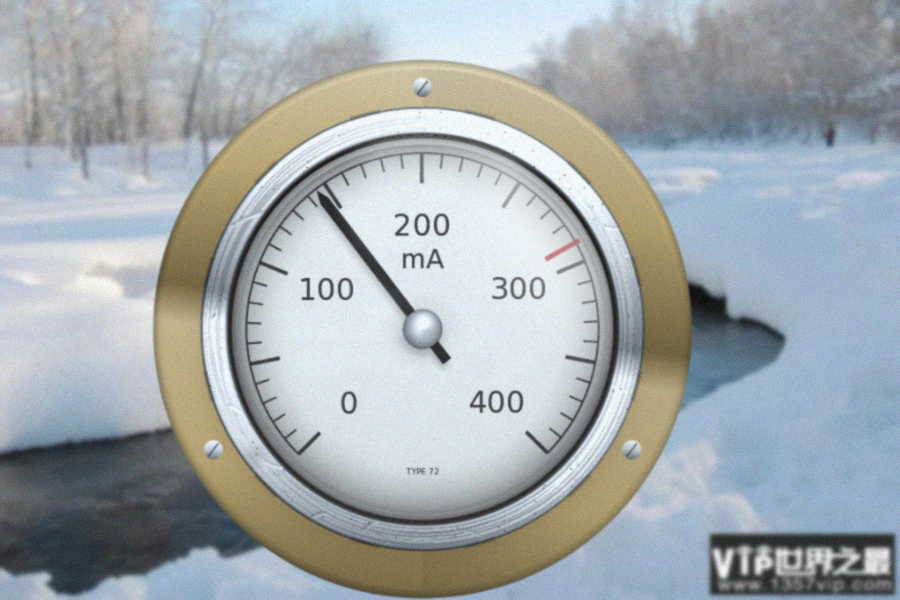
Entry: 145; mA
